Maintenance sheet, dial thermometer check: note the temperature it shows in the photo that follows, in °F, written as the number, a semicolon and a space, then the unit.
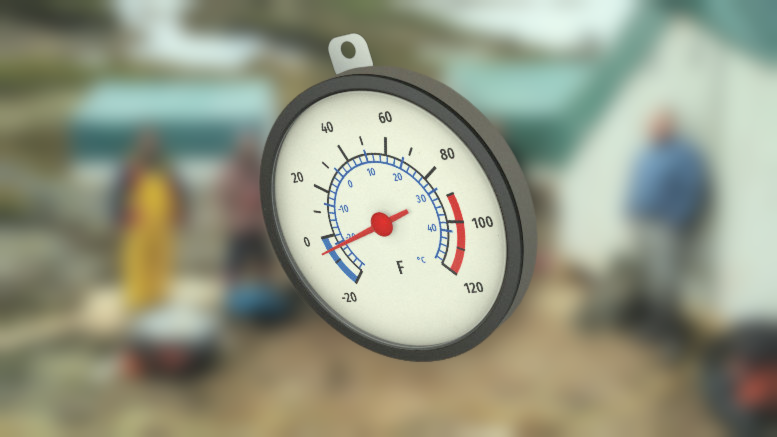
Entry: -5; °F
